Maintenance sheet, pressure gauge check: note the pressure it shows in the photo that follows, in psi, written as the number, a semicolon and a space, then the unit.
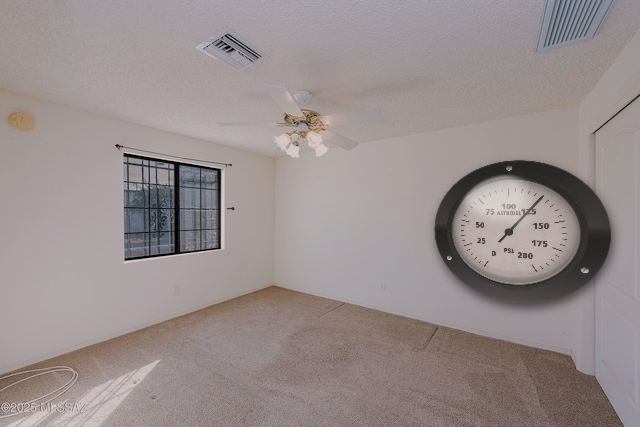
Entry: 125; psi
